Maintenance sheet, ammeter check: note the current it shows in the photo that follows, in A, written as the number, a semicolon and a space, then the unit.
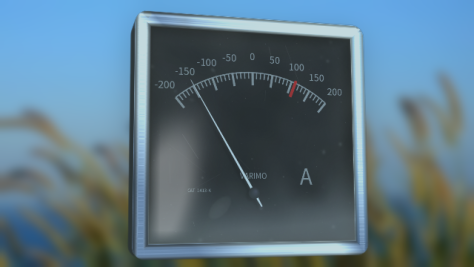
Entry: -150; A
